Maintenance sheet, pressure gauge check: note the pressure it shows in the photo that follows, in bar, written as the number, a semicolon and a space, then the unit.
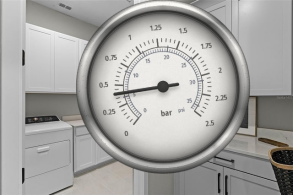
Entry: 0.4; bar
